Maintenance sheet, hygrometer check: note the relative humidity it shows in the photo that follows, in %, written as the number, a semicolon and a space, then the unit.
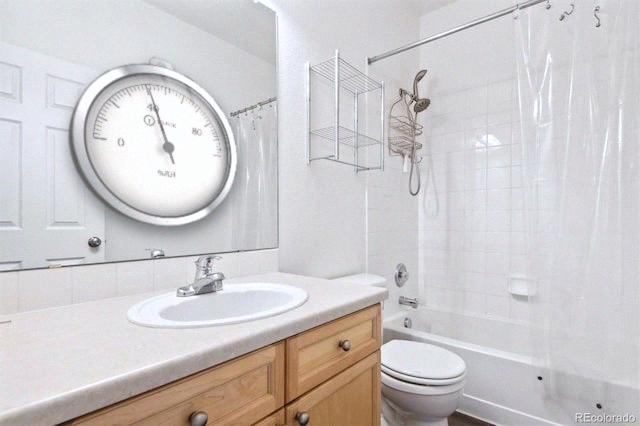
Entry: 40; %
